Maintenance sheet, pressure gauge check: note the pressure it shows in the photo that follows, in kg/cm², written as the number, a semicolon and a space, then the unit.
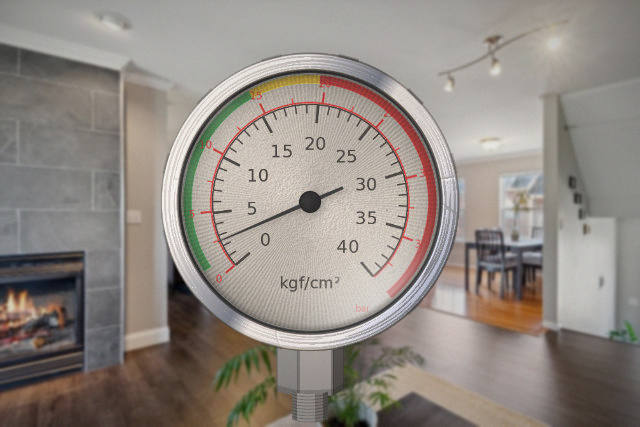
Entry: 2.5; kg/cm²
